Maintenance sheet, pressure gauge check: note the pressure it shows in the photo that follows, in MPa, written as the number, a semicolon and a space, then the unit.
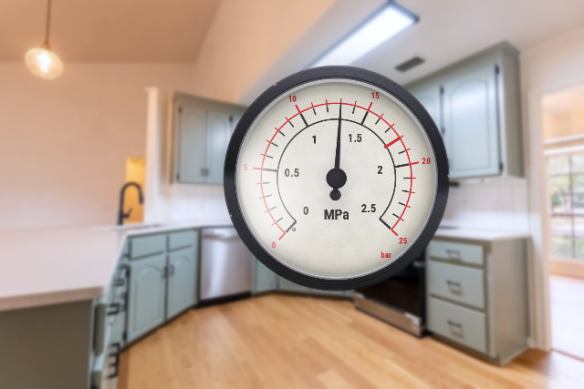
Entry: 1.3; MPa
